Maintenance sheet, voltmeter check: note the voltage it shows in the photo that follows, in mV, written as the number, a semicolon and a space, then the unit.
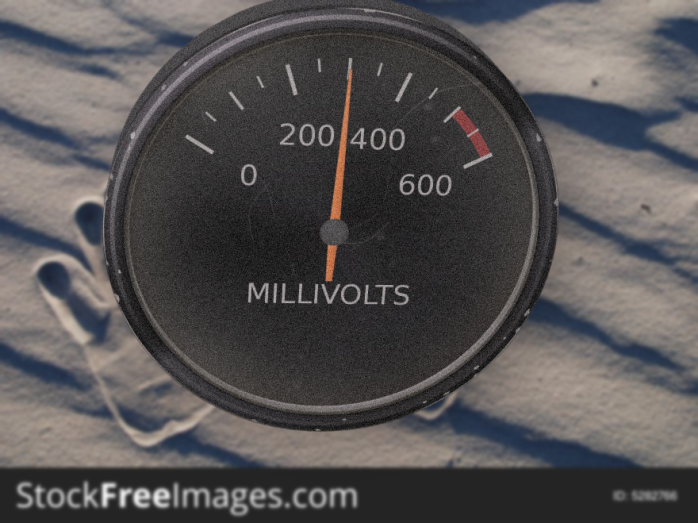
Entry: 300; mV
